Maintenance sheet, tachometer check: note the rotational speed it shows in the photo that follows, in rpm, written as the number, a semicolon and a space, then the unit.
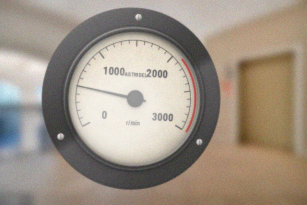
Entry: 500; rpm
